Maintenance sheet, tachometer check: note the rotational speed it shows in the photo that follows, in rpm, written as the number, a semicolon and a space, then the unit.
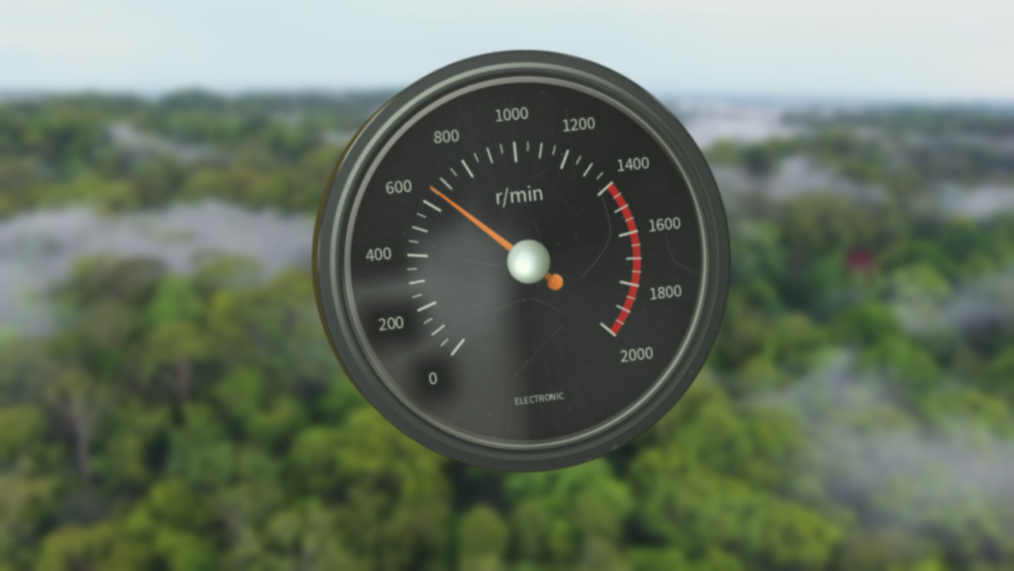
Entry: 650; rpm
